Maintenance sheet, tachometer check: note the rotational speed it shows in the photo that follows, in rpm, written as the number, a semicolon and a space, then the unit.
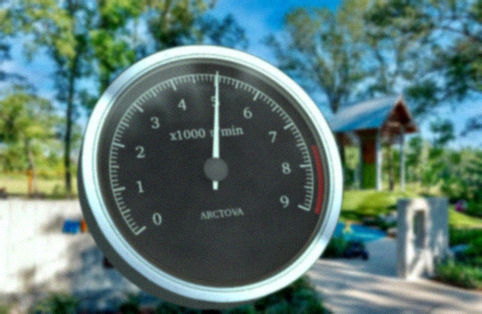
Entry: 5000; rpm
